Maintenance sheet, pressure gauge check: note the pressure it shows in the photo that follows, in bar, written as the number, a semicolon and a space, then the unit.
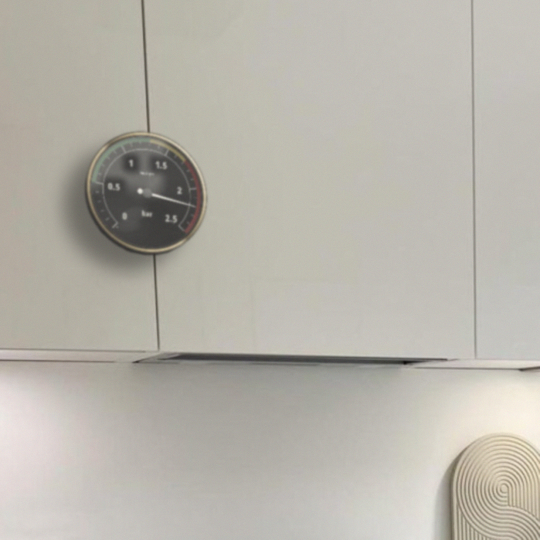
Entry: 2.2; bar
